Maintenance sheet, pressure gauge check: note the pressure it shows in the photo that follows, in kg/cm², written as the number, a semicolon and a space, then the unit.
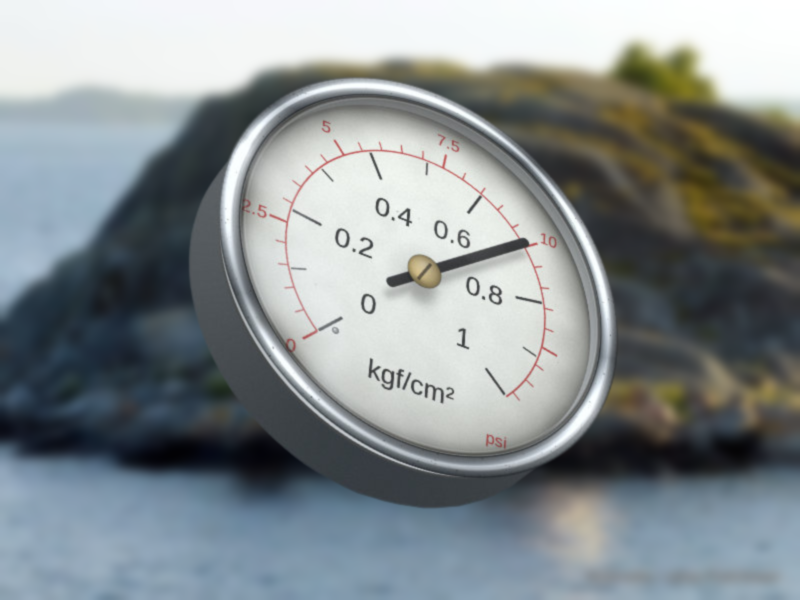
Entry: 0.7; kg/cm²
